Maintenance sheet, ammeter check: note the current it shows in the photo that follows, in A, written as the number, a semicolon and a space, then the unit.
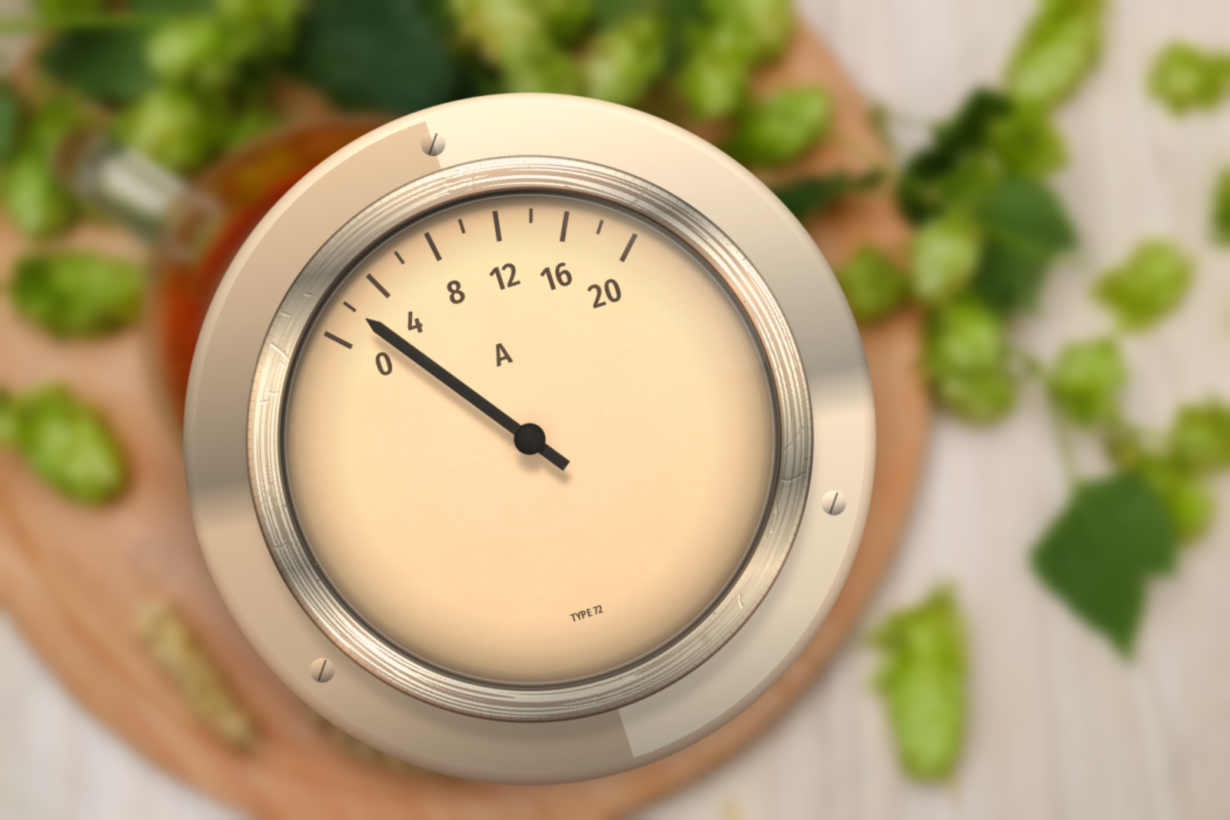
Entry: 2; A
